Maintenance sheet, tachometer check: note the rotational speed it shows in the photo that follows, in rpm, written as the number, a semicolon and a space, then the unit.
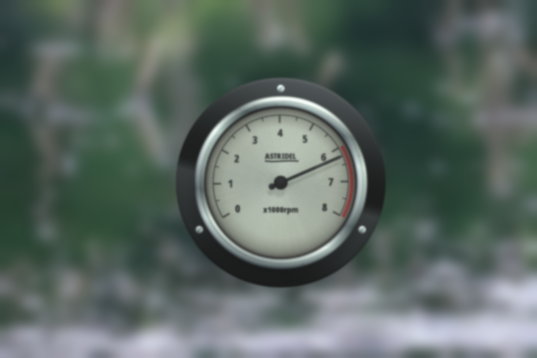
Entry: 6250; rpm
